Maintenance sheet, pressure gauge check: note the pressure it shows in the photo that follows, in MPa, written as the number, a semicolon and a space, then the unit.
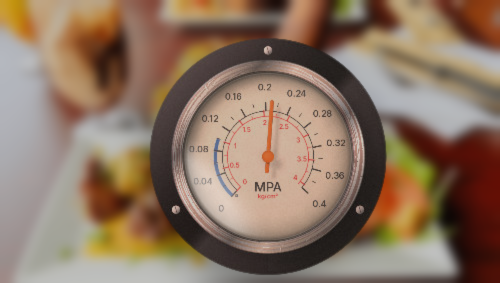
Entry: 0.21; MPa
